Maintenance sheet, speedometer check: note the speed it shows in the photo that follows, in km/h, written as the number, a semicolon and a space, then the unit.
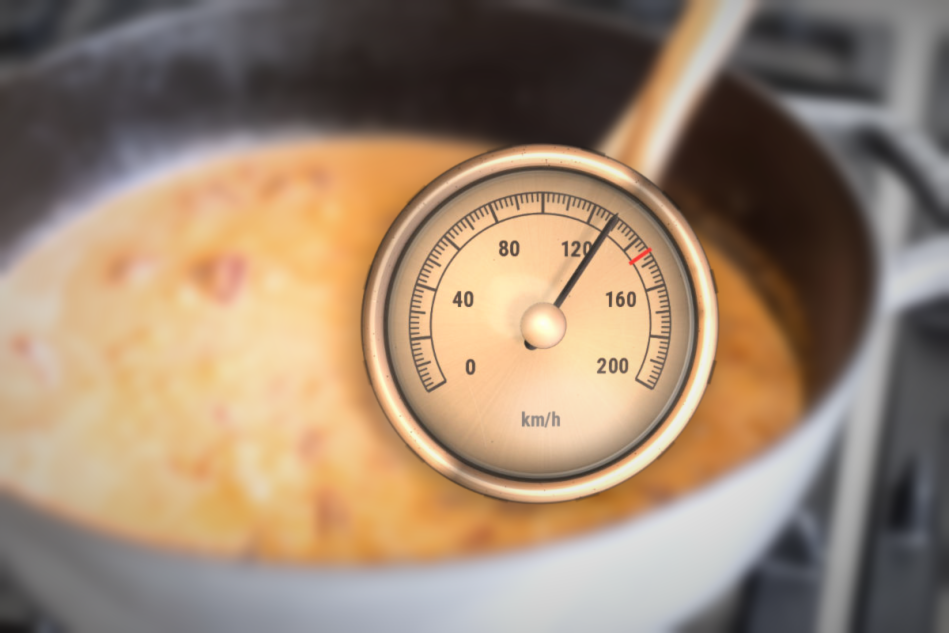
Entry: 128; km/h
